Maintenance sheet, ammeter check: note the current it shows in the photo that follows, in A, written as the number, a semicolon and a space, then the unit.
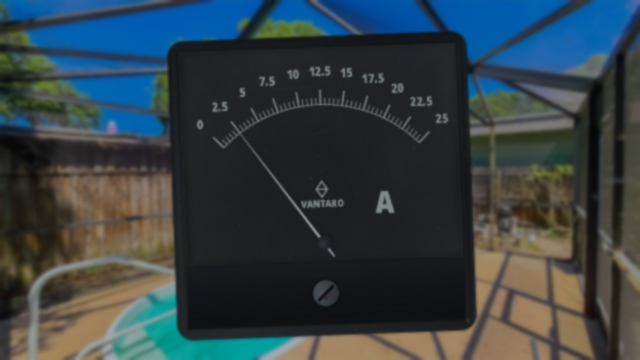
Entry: 2.5; A
